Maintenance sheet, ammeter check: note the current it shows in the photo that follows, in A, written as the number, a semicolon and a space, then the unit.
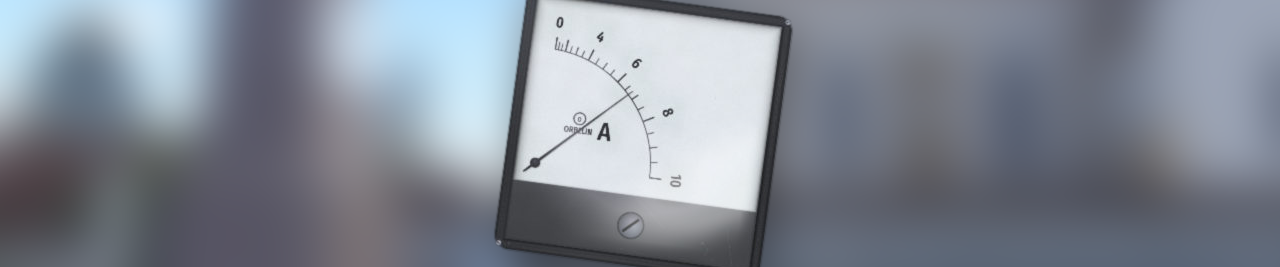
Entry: 6.75; A
